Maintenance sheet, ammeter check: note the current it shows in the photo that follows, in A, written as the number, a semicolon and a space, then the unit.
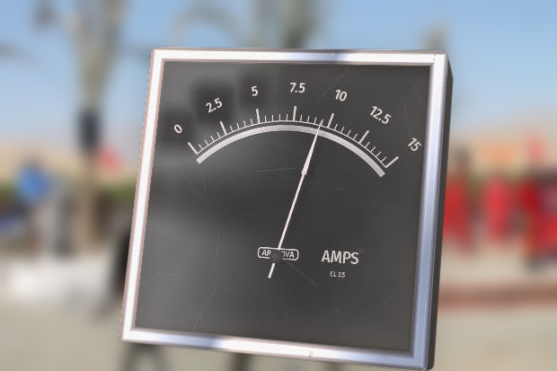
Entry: 9.5; A
